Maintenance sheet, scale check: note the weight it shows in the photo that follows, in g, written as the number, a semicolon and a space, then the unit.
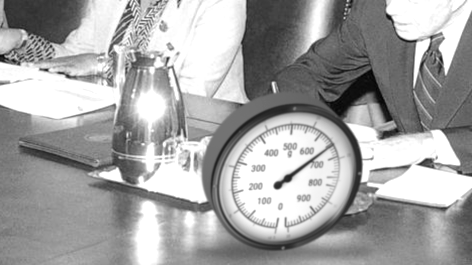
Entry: 650; g
